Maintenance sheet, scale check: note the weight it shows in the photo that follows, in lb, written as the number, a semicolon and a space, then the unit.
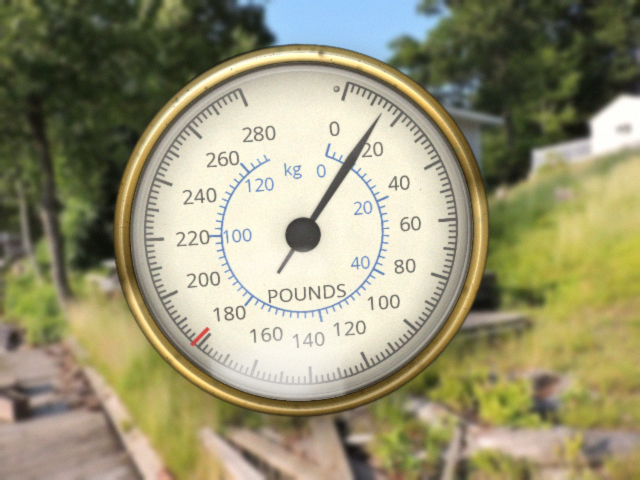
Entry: 14; lb
